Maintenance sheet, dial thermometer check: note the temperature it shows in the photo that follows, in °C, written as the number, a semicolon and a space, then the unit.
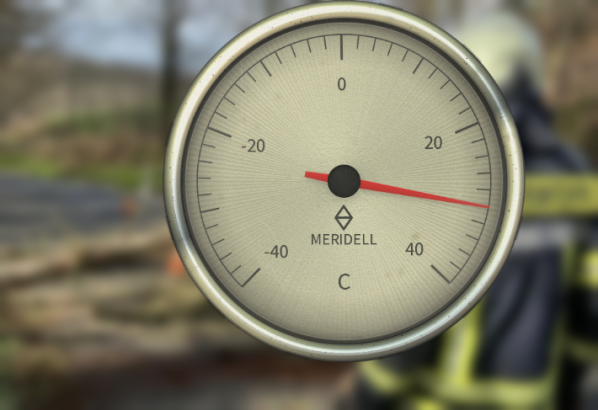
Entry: 30; °C
